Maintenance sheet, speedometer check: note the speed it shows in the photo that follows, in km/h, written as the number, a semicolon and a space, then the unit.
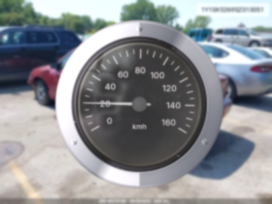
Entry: 20; km/h
